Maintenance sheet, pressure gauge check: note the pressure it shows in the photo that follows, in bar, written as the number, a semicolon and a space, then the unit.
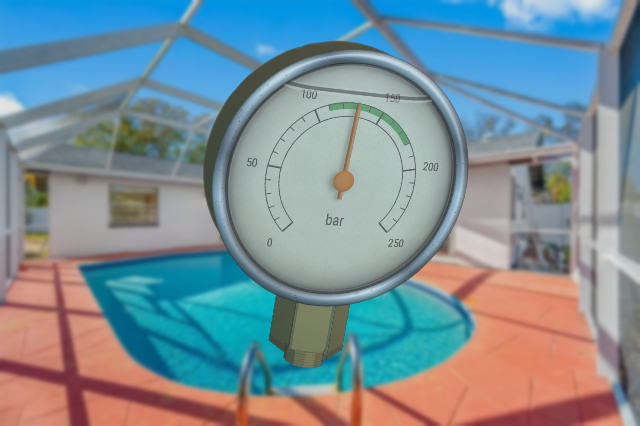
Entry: 130; bar
